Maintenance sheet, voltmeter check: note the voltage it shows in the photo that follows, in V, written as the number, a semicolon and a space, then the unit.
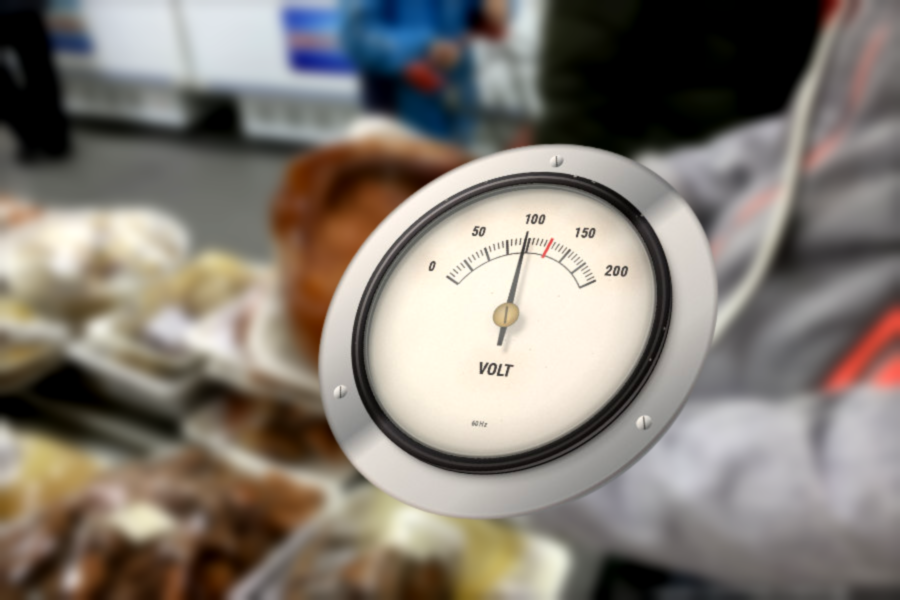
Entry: 100; V
